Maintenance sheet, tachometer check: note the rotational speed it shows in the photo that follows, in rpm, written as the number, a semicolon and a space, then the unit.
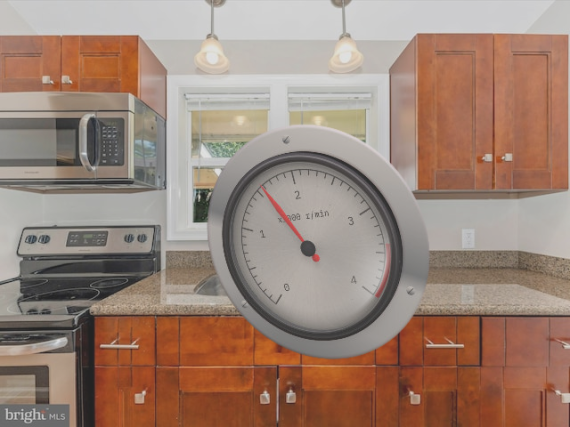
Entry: 1600; rpm
